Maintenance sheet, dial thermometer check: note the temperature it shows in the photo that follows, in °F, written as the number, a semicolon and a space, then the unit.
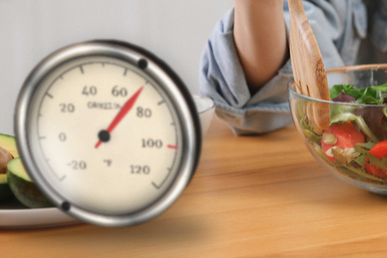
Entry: 70; °F
